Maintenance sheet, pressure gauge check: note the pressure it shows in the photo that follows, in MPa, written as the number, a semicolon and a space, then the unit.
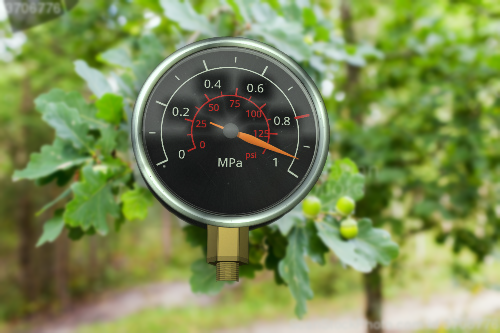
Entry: 0.95; MPa
